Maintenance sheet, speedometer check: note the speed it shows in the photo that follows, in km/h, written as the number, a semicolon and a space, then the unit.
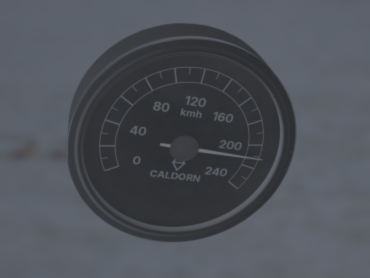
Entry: 210; km/h
